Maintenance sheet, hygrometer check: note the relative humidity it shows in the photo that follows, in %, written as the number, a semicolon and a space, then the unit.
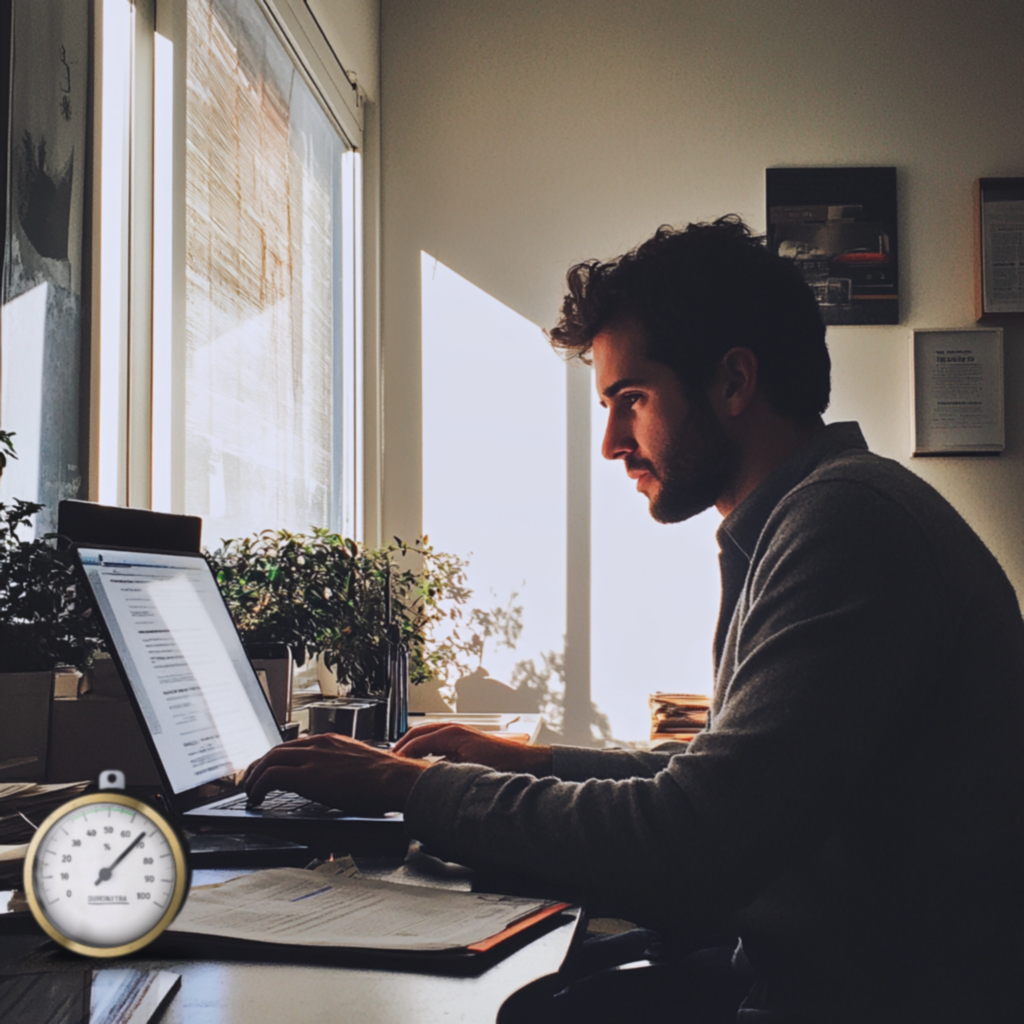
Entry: 67.5; %
